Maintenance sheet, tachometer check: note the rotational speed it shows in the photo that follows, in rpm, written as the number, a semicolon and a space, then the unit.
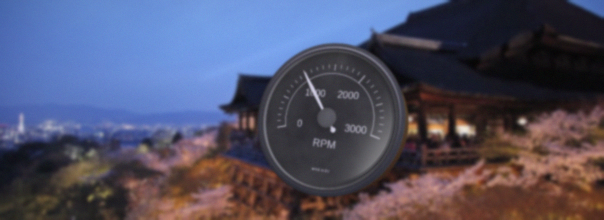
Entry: 1000; rpm
